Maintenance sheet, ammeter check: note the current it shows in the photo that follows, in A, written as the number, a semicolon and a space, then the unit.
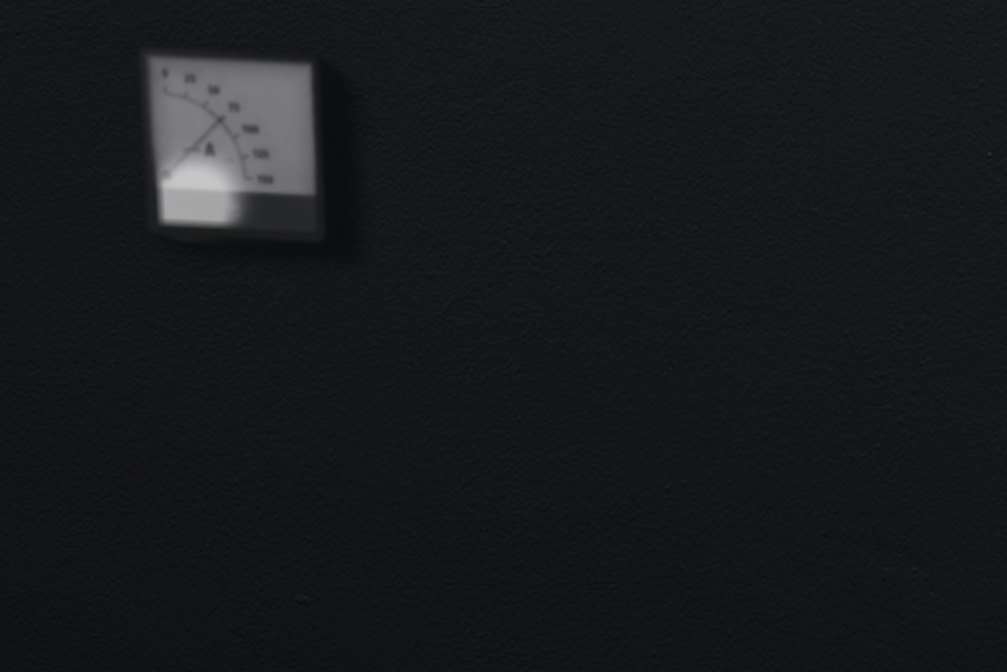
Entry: 75; A
